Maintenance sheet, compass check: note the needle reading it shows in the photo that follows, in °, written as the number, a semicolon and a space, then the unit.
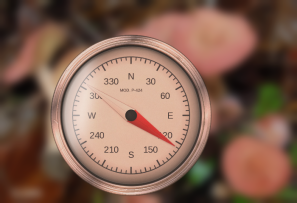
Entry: 125; °
